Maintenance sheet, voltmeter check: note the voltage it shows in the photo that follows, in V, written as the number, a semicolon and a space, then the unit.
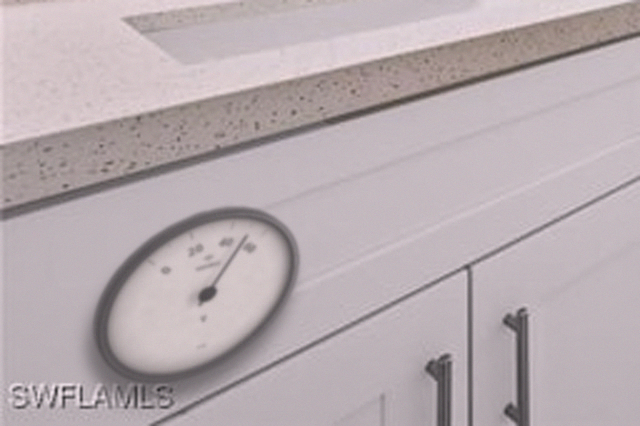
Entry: 50; V
